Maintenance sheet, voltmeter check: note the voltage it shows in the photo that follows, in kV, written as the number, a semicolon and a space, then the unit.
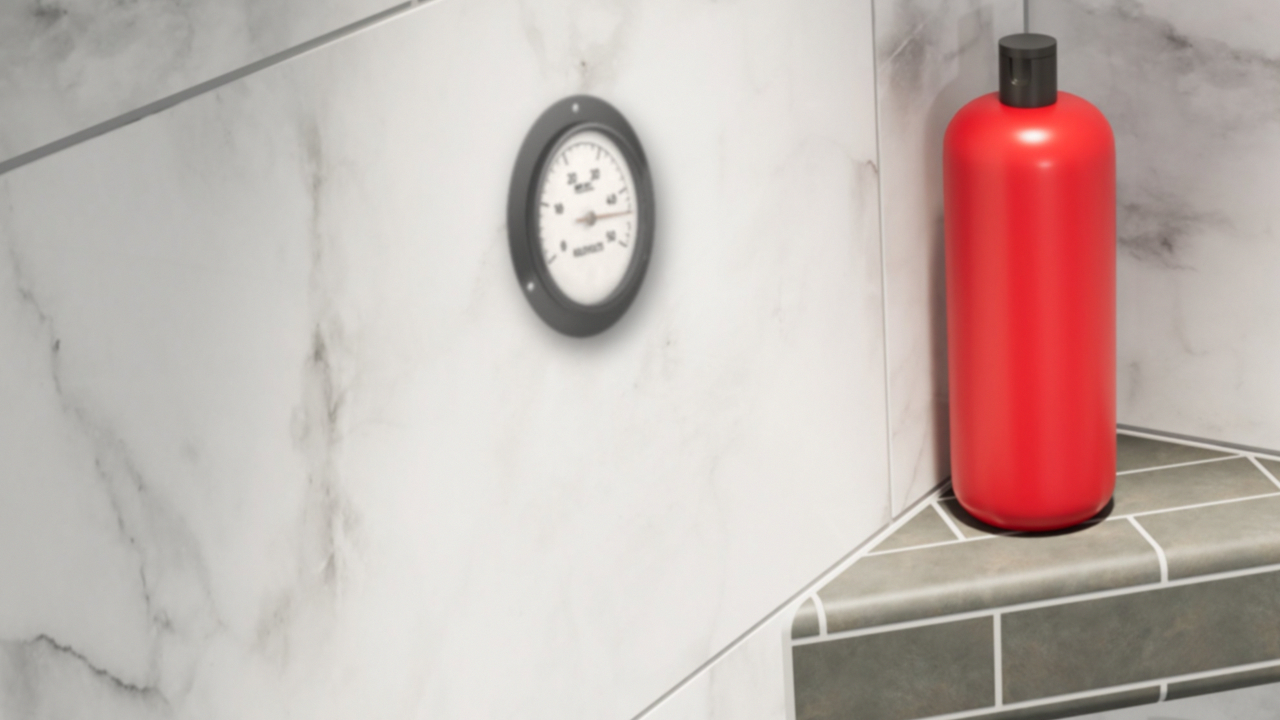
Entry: 44; kV
